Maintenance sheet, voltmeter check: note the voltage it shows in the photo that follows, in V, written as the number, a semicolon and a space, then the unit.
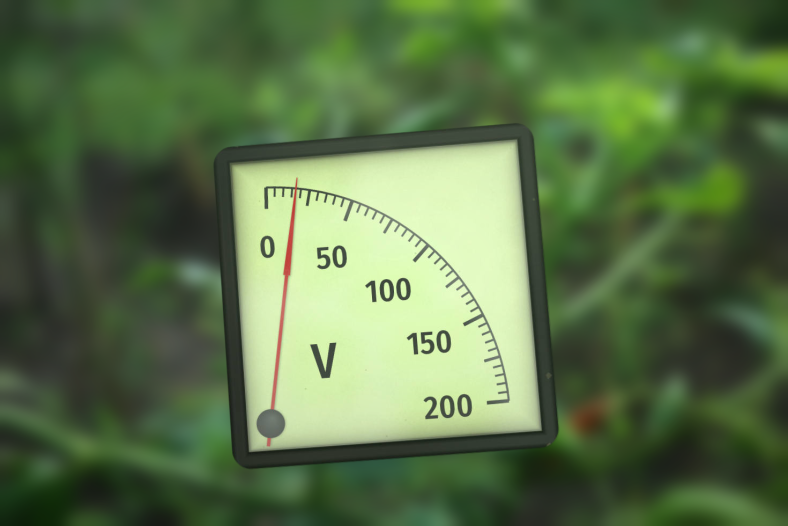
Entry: 17.5; V
